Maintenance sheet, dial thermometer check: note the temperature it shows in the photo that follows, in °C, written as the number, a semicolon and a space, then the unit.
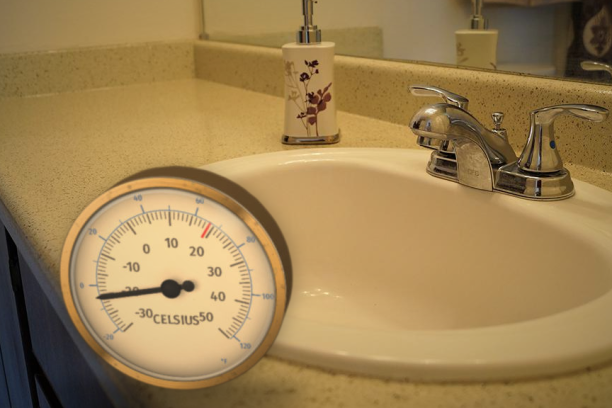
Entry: -20; °C
